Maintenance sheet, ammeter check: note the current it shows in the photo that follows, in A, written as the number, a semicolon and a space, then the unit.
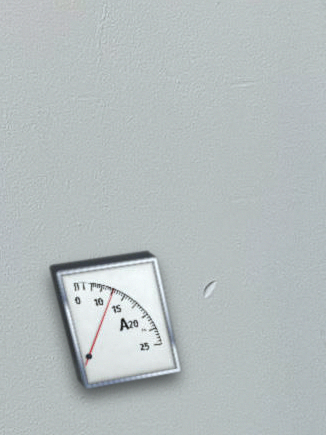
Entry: 12.5; A
